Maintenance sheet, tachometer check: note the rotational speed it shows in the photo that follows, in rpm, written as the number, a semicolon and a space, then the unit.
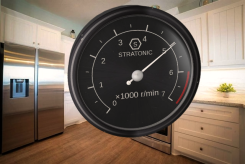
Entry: 5000; rpm
